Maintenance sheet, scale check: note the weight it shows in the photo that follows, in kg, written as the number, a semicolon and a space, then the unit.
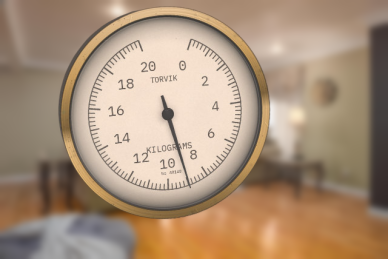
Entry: 9; kg
